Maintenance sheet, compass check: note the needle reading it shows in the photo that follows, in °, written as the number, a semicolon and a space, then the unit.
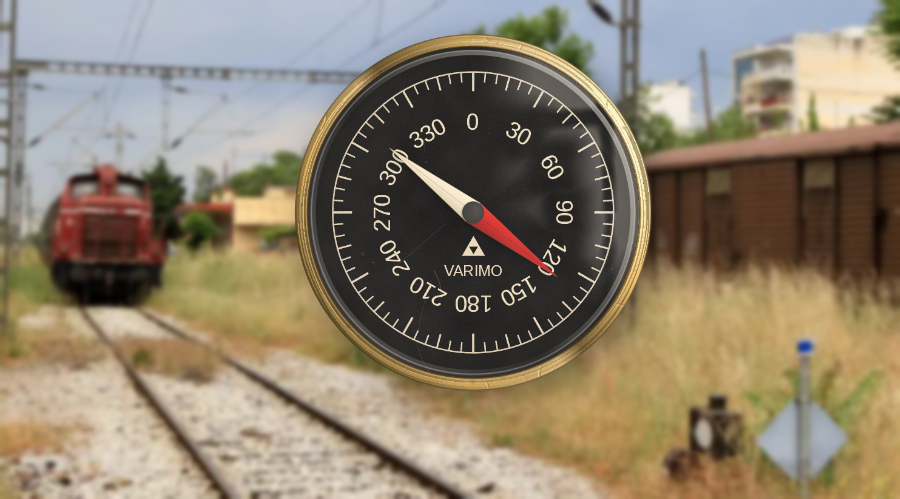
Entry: 127.5; °
